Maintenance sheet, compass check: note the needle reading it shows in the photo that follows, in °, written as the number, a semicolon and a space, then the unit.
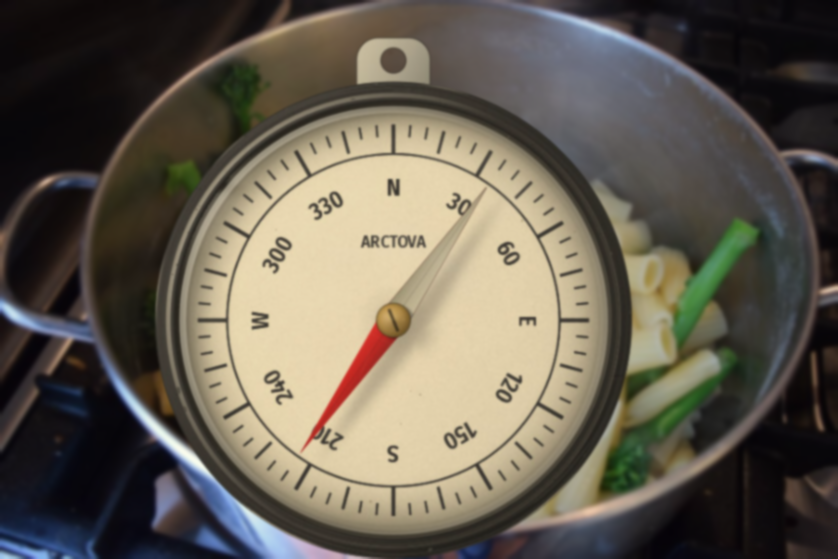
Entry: 215; °
